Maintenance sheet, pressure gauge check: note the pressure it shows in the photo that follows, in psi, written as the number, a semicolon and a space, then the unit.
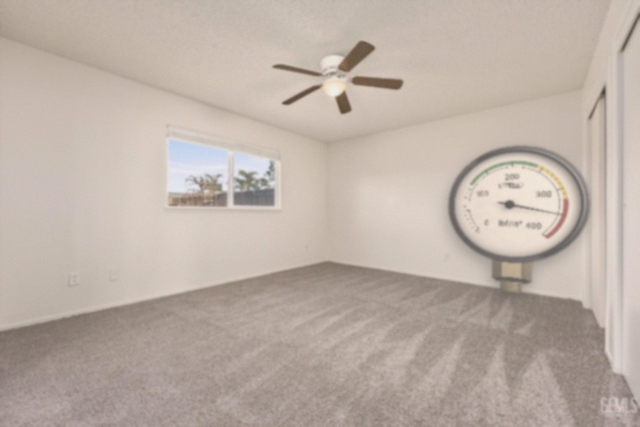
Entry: 350; psi
